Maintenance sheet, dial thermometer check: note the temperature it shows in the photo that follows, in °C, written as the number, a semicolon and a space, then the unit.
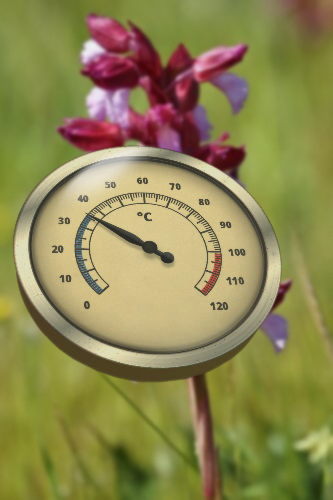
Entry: 35; °C
